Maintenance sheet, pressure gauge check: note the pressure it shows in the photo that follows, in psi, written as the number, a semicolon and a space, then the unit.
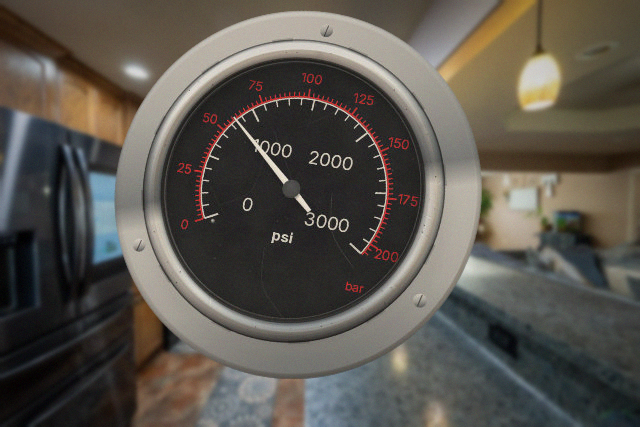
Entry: 850; psi
